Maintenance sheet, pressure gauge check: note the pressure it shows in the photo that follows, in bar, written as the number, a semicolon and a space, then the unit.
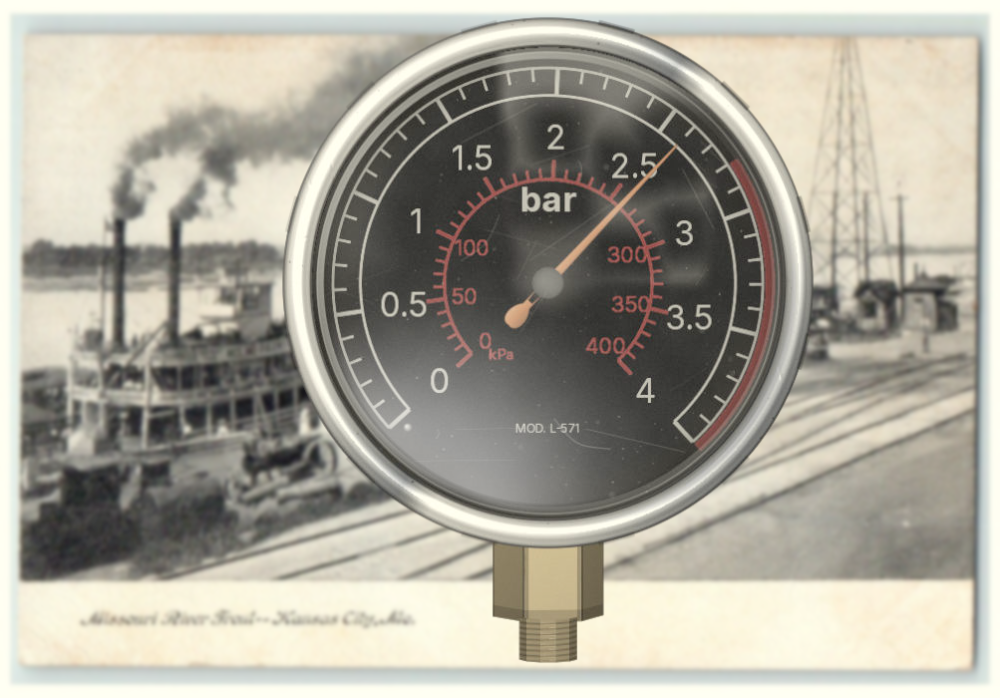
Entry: 2.6; bar
